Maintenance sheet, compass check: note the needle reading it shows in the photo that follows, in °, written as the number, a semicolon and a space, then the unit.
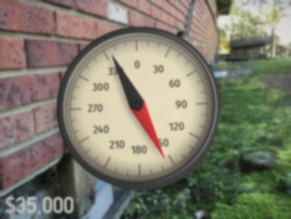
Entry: 155; °
